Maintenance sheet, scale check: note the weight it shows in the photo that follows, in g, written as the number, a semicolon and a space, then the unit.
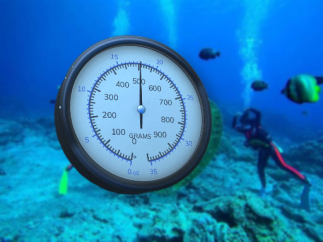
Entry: 500; g
